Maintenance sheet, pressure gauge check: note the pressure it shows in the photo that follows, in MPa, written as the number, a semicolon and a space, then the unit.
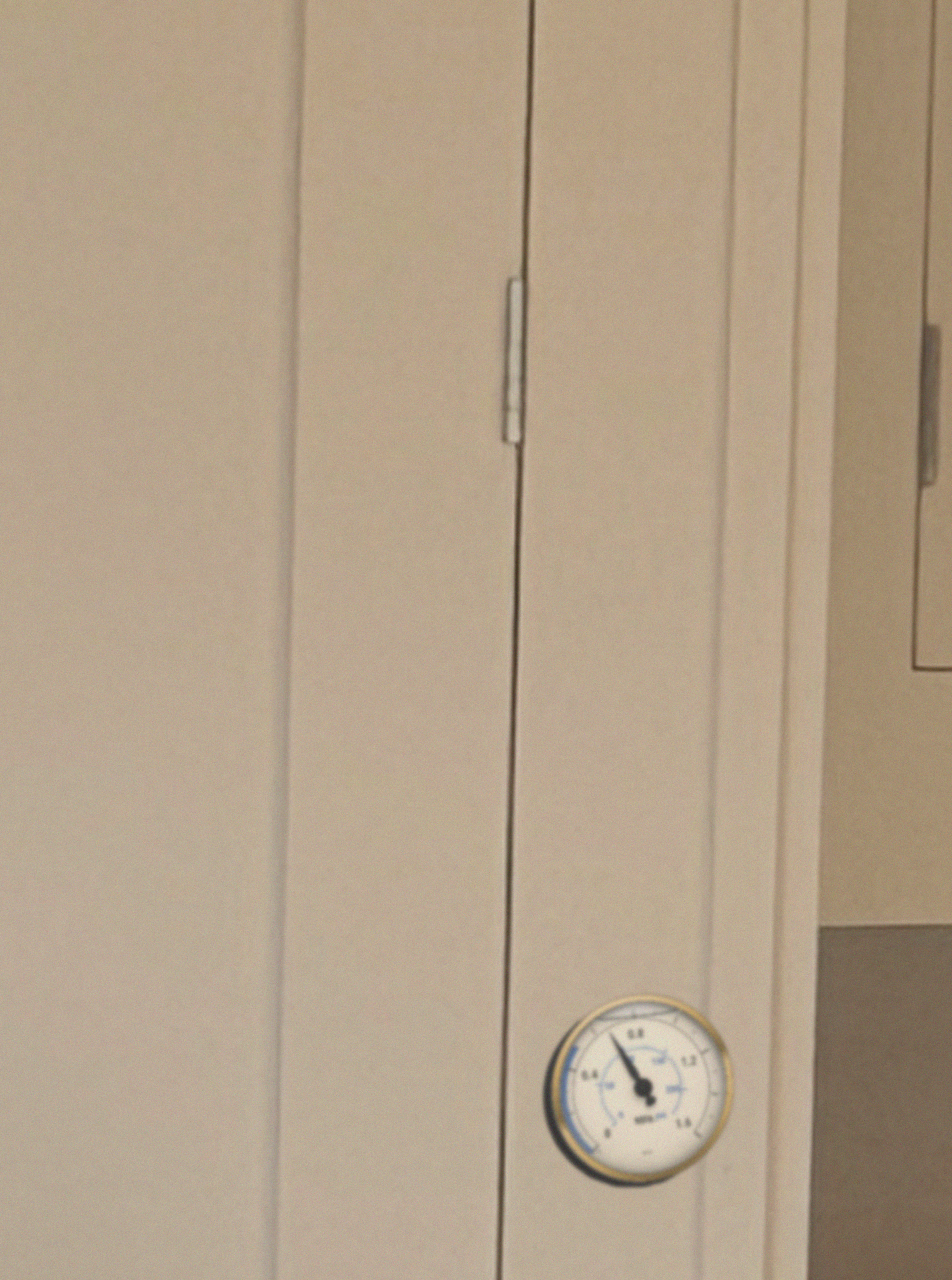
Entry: 0.65; MPa
